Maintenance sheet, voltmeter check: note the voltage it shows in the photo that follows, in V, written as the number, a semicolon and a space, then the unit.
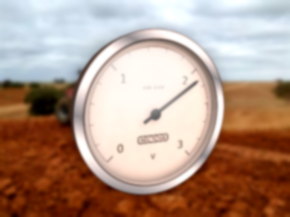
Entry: 2.1; V
